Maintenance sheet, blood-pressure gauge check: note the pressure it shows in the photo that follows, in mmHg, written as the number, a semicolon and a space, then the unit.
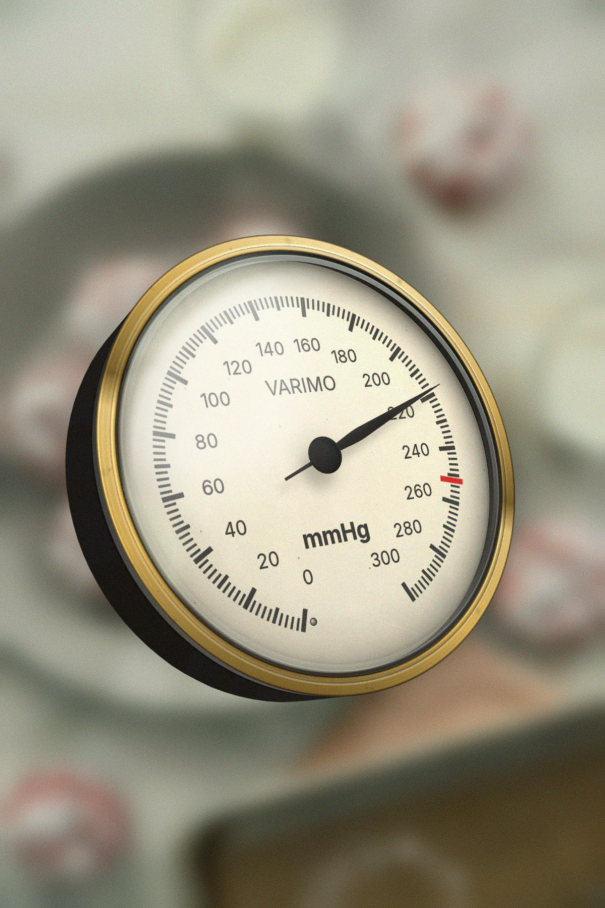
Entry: 218; mmHg
